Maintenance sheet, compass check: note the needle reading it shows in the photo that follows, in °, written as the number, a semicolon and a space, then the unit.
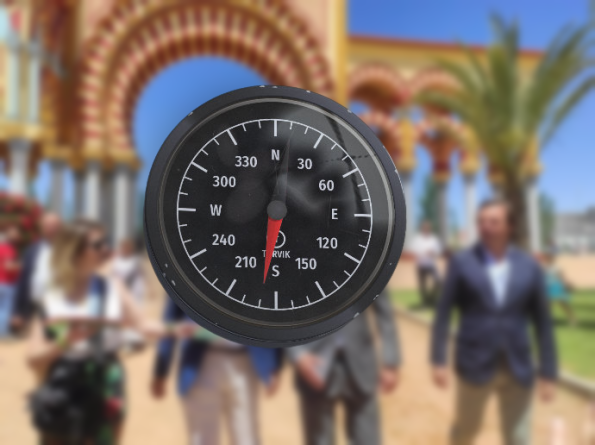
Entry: 190; °
